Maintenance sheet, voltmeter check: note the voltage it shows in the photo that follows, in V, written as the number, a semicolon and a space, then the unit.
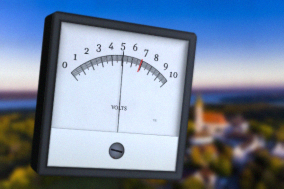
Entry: 5; V
